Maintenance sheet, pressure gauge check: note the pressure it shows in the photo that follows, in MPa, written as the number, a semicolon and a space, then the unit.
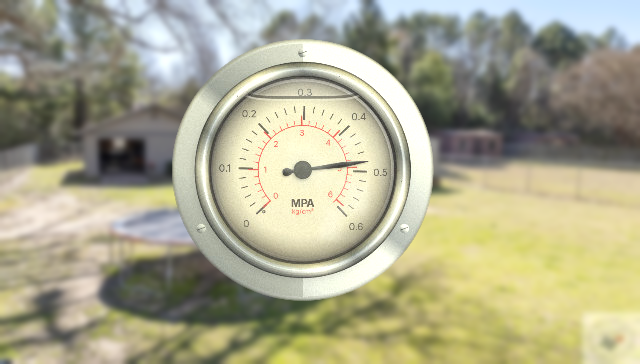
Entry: 0.48; MPa
